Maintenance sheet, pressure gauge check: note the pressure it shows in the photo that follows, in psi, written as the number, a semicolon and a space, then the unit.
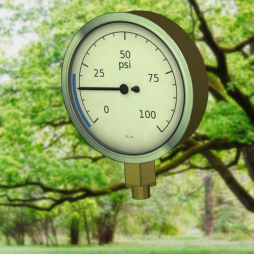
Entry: 15; psi
